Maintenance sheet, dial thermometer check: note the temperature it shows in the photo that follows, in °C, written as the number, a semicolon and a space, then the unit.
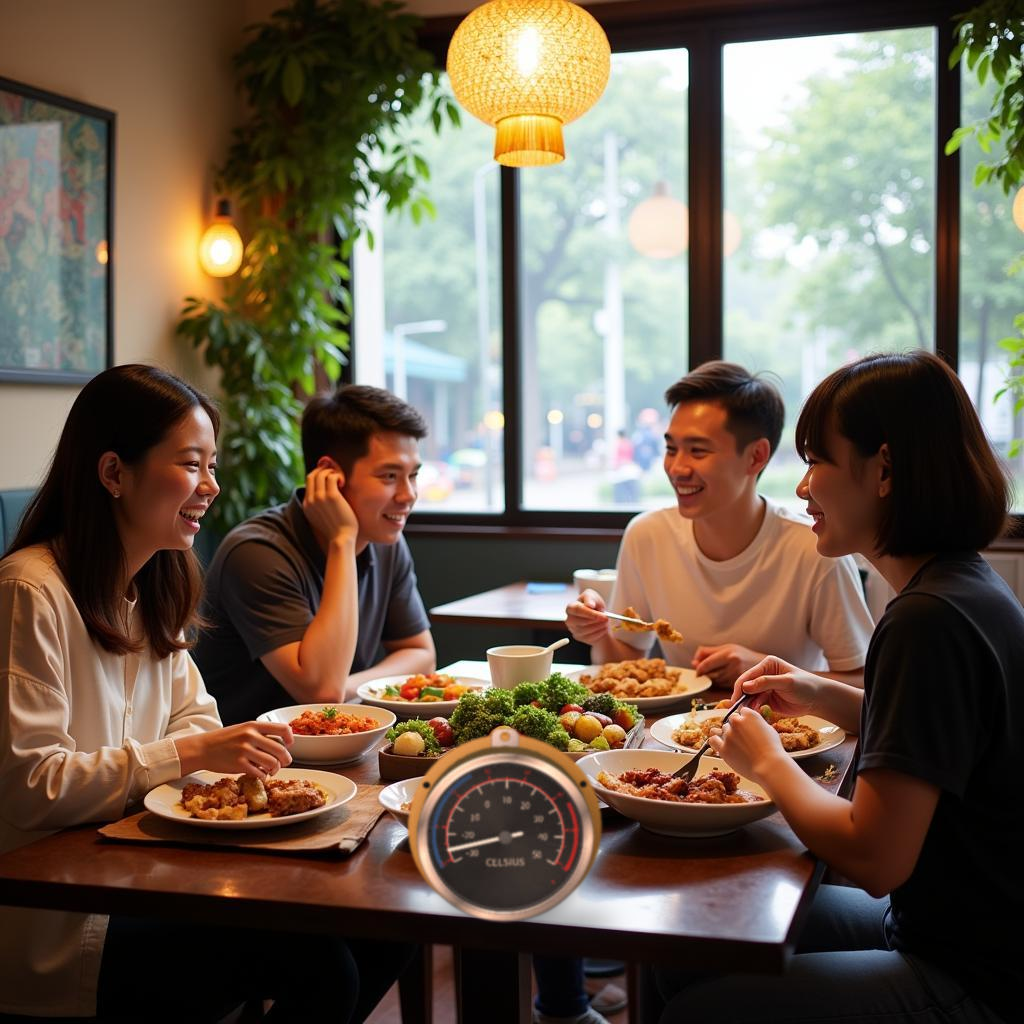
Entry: -25; °C
